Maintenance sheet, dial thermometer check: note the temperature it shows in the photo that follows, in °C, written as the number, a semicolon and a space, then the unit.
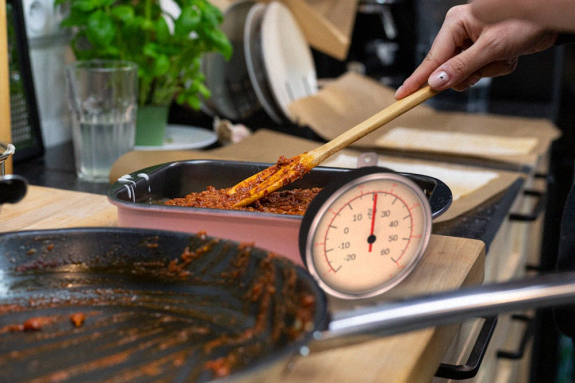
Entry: 20; °C
